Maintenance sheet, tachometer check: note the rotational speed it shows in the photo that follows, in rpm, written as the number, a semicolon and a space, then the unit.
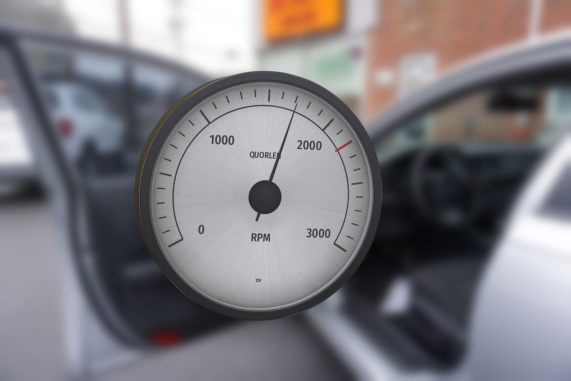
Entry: 1700; rpm
